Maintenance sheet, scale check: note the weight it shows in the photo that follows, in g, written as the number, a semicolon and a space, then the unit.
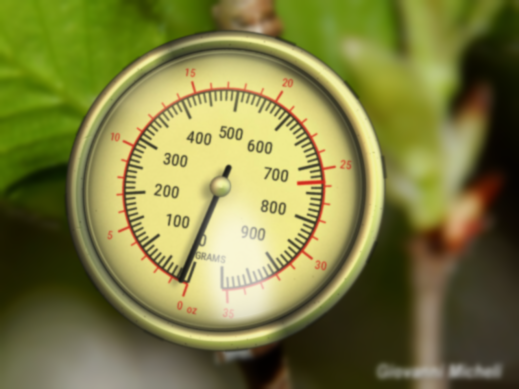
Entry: 10; g
